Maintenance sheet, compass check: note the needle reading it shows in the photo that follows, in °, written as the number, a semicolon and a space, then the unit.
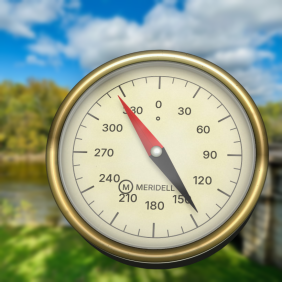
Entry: 325; °
